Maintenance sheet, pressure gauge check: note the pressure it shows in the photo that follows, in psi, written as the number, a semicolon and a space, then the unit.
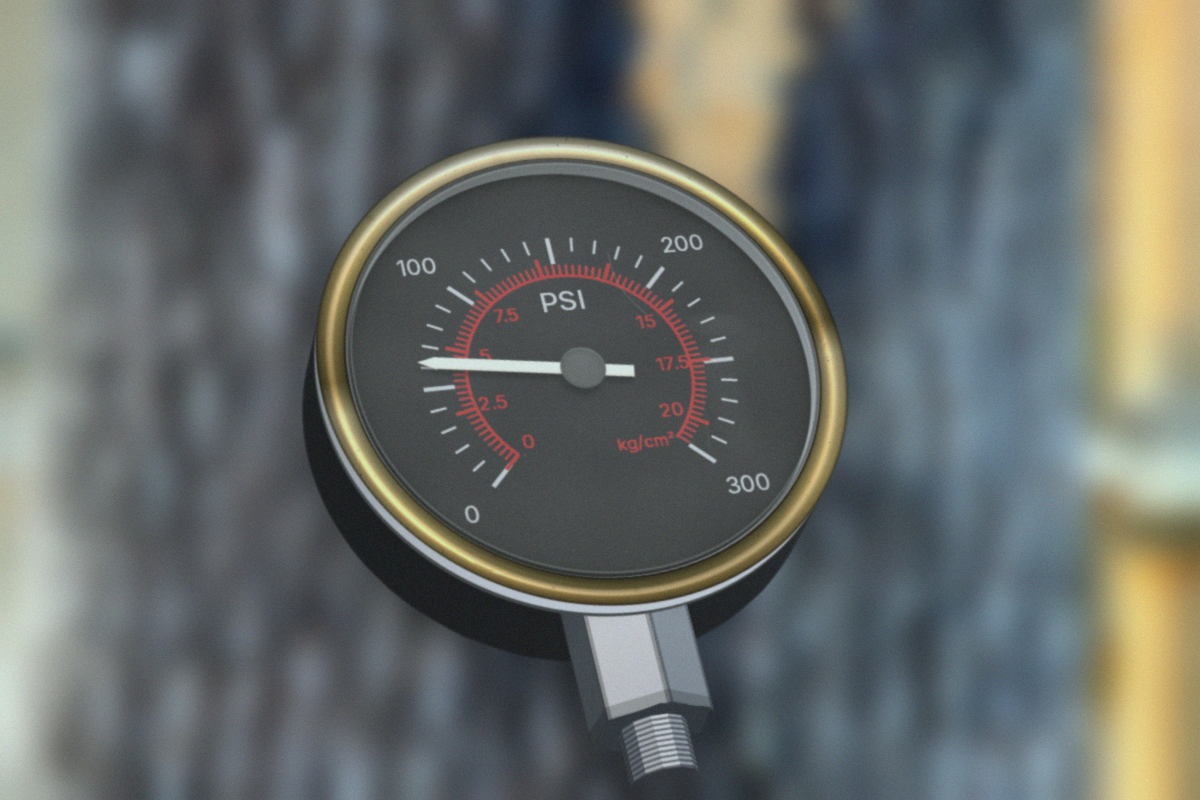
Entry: 60; psi
